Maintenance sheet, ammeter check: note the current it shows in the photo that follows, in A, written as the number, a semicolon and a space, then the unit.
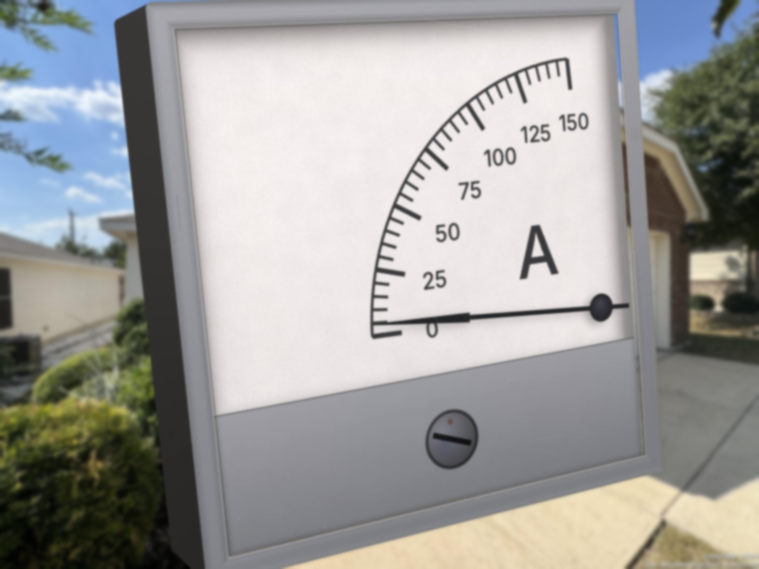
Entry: 5; A
